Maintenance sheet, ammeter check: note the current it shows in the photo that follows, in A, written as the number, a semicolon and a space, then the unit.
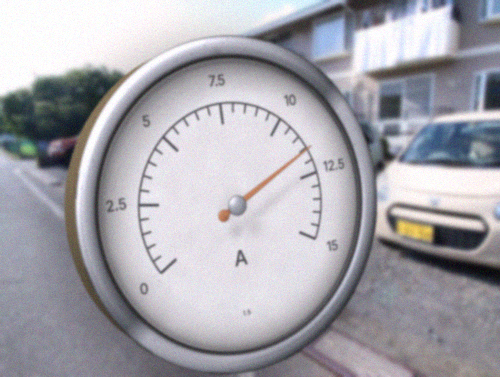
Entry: 11.5; A
